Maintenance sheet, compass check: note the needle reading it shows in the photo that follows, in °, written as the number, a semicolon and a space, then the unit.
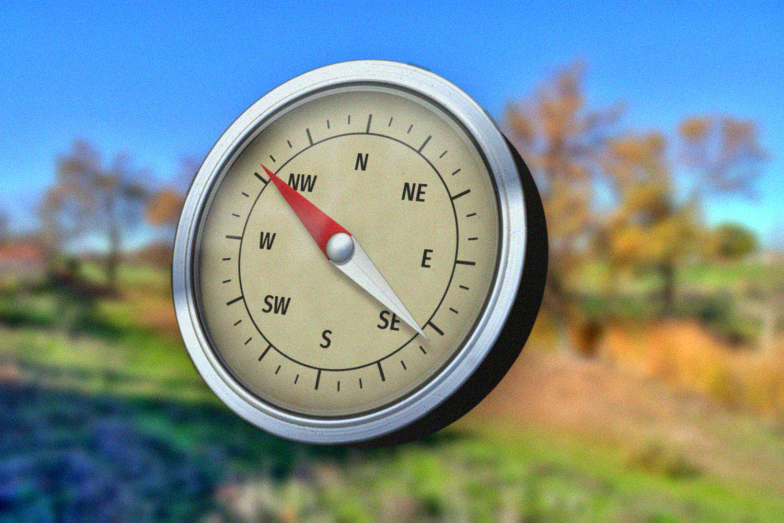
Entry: 305; °
